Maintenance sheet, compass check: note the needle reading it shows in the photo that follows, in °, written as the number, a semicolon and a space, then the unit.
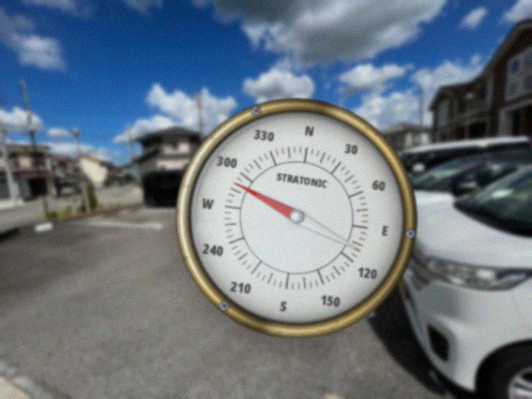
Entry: 290; °
